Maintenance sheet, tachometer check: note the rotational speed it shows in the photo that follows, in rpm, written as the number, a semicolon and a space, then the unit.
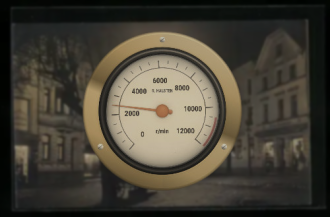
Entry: 2500; rpm
